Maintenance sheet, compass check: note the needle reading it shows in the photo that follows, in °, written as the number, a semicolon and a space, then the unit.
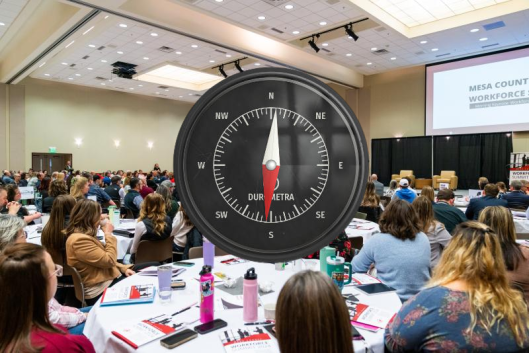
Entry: 185; °
